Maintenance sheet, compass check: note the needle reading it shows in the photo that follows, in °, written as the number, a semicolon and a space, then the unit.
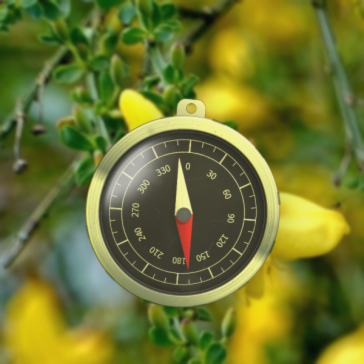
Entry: 170; °
